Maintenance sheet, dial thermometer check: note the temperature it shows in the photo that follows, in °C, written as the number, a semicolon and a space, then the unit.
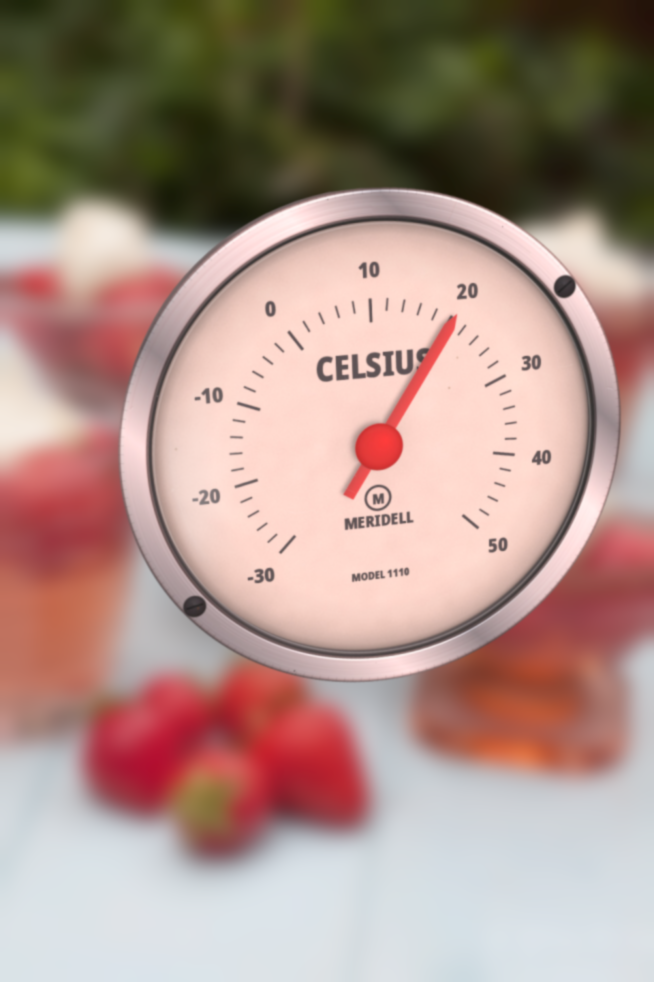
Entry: 20; °C
